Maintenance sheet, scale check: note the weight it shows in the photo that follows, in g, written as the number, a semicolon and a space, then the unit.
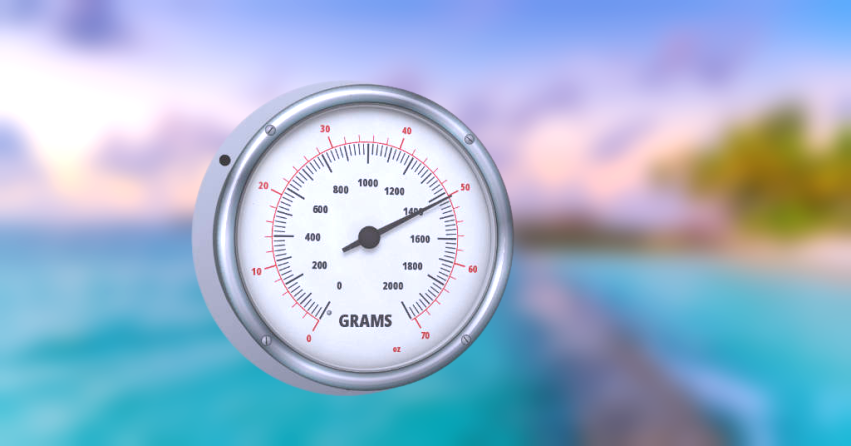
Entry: 1420; g
